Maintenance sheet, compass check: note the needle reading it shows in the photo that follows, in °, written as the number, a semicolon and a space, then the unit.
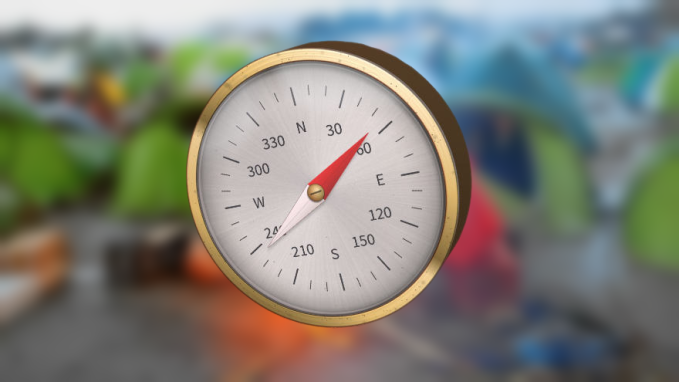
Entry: 55; °
